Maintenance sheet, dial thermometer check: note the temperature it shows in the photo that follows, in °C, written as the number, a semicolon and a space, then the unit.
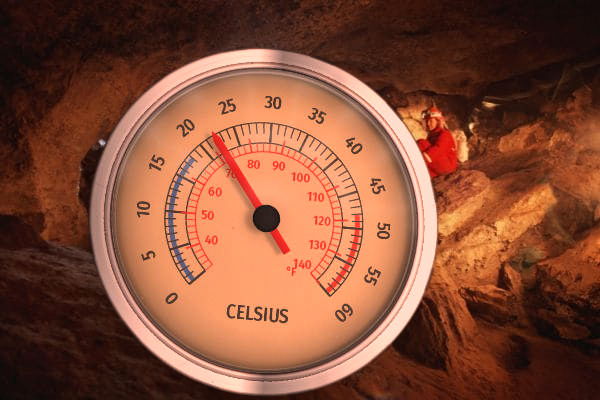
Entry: 22; °C
